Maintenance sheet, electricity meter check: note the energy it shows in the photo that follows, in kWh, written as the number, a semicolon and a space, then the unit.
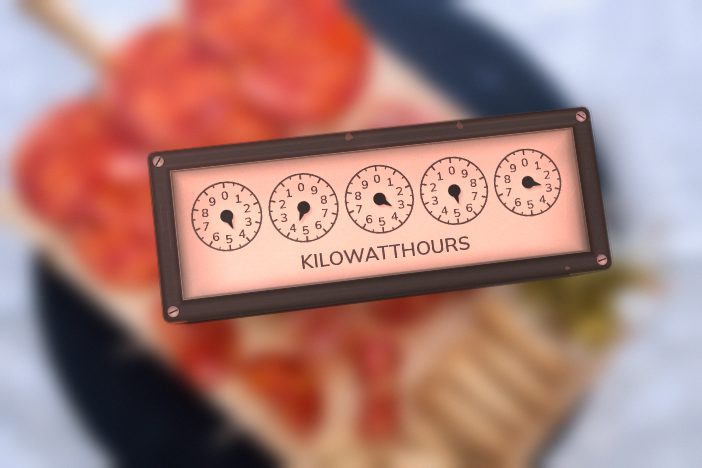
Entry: 44353; kWh
